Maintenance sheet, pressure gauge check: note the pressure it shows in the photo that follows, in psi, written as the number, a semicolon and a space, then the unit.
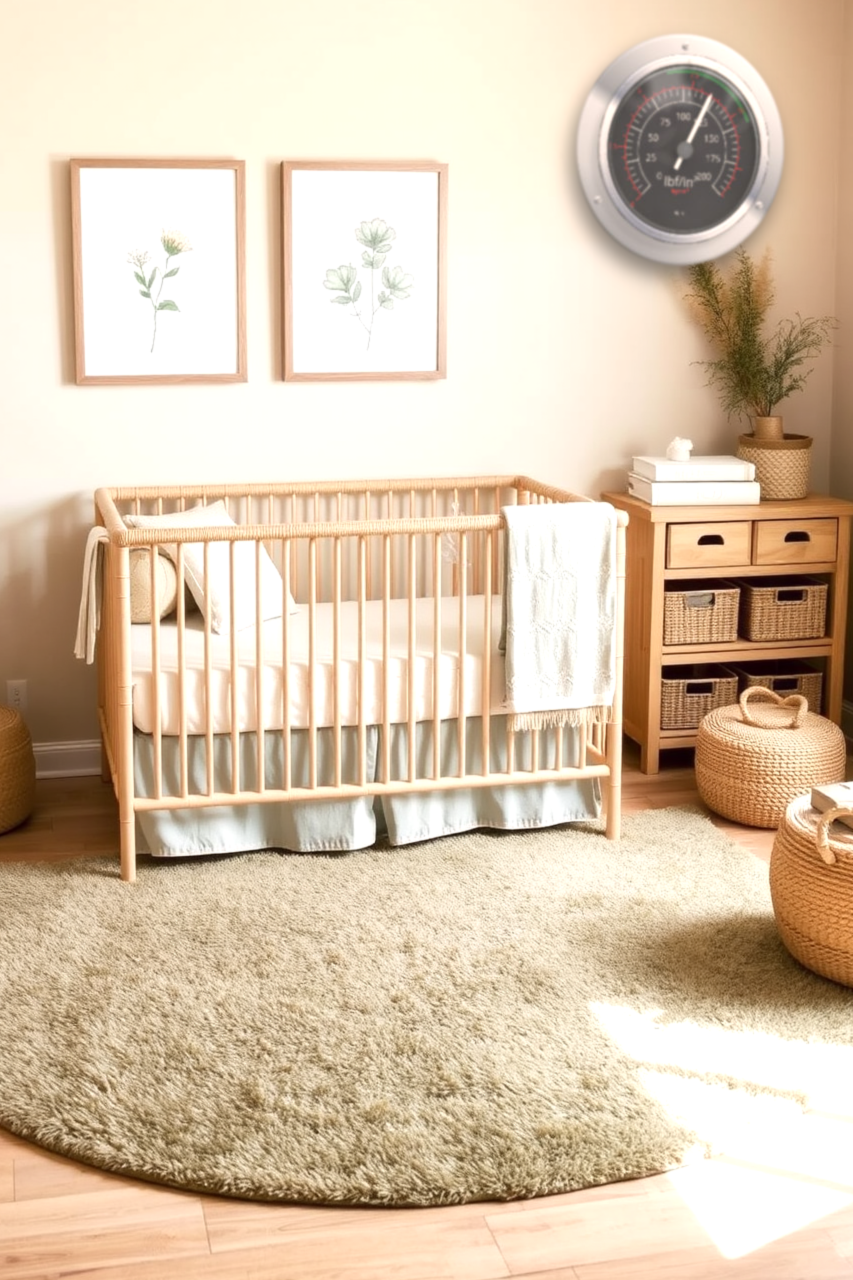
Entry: 120; psi
